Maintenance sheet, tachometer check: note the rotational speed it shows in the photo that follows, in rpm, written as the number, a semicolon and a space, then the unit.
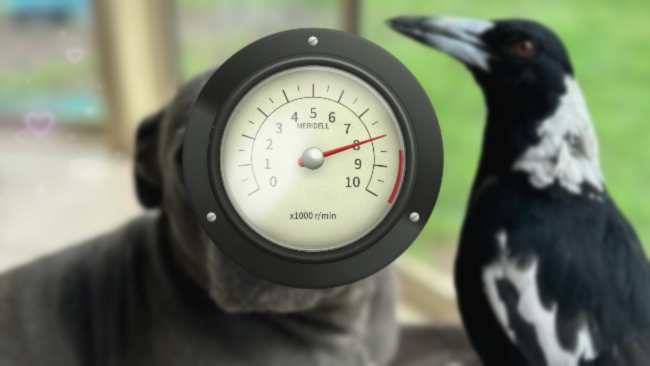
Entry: 8000; rpm
